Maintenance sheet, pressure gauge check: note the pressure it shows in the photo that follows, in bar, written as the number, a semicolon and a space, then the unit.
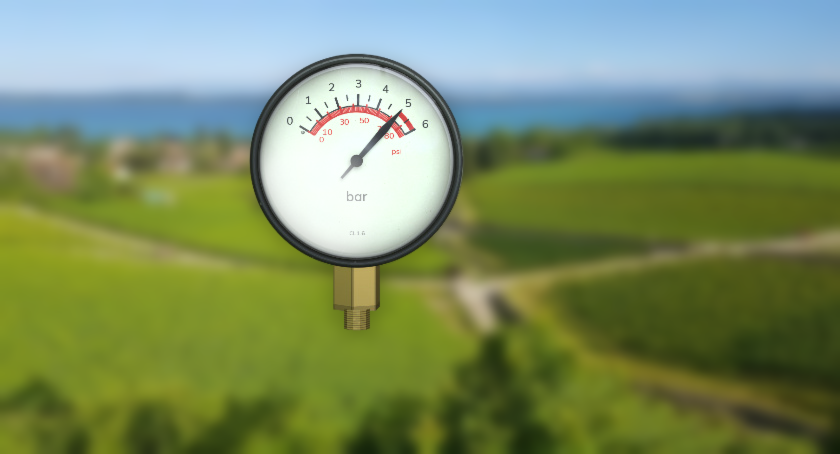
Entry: 5; bar
